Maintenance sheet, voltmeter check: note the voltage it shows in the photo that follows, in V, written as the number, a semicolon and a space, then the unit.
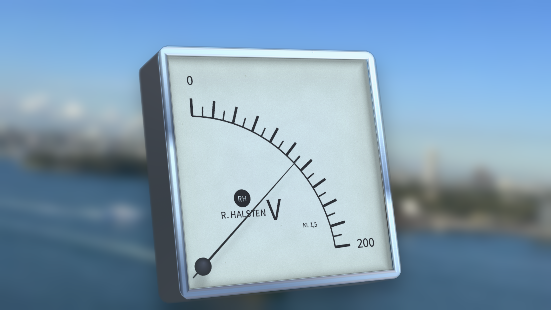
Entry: 110; V
